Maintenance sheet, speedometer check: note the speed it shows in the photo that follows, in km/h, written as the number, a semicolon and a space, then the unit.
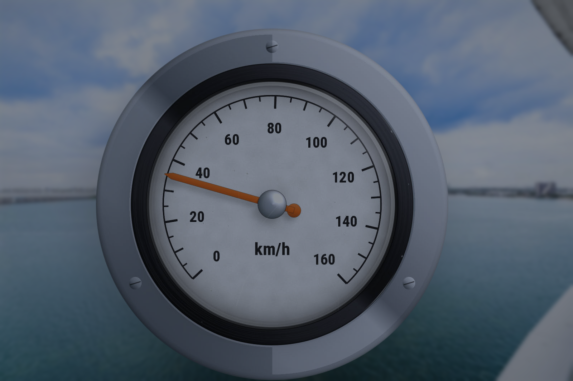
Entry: 35; km/h
